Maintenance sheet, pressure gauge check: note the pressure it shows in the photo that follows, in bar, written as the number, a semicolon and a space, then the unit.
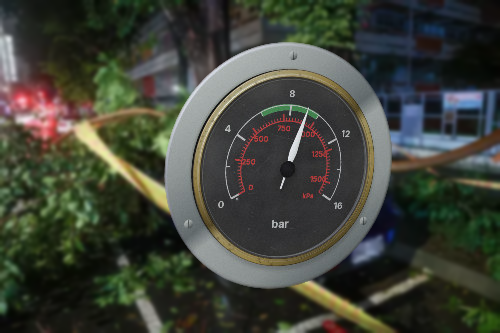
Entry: 9; bar
